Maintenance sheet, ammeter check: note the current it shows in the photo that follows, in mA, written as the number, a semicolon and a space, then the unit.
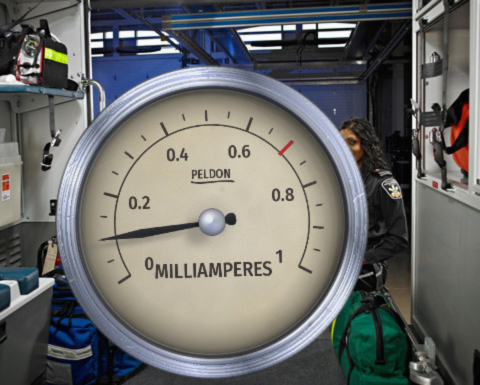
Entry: 0.1; mA
